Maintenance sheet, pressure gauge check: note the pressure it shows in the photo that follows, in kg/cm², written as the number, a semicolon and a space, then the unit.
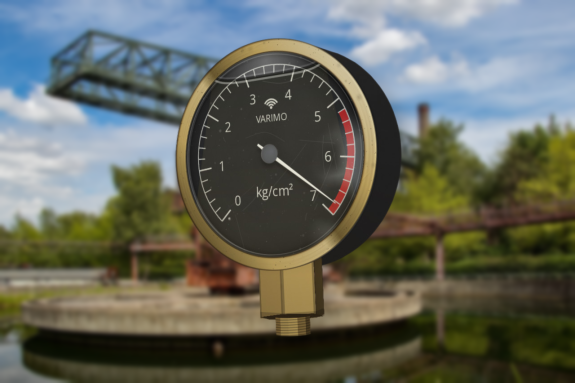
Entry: 6.8; kg/cm²
